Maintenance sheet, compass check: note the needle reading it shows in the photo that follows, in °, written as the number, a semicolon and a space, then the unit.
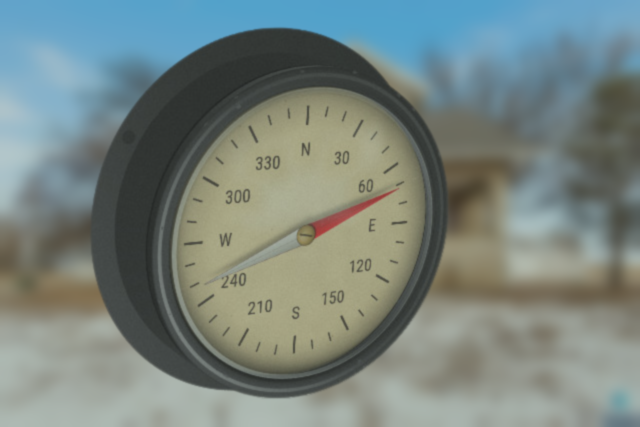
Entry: 70; °
